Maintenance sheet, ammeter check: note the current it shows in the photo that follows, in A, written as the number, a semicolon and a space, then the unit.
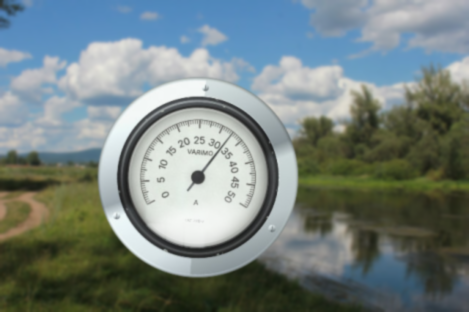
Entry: 32.5; A
